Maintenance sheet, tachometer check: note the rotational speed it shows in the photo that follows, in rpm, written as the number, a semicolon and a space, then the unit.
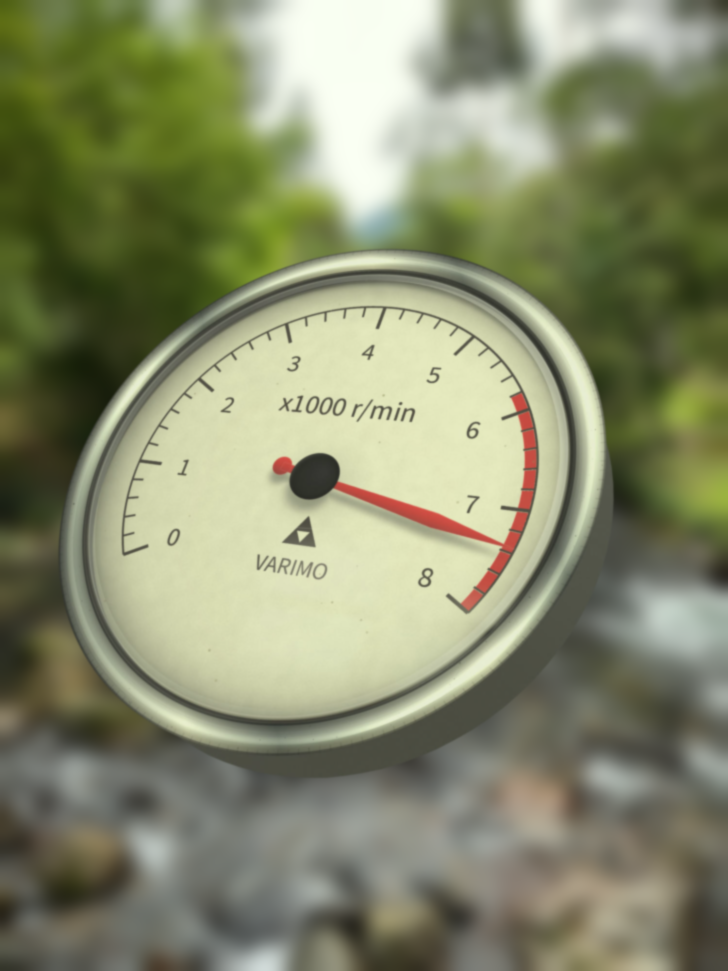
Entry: 7400; rpm
